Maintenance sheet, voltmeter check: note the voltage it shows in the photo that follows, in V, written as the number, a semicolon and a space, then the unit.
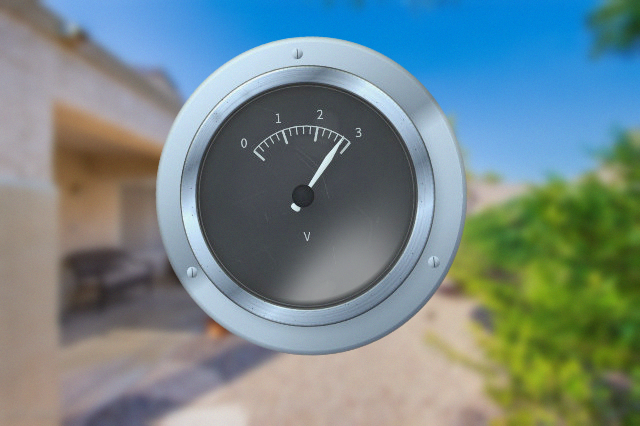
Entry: 2.8; V
